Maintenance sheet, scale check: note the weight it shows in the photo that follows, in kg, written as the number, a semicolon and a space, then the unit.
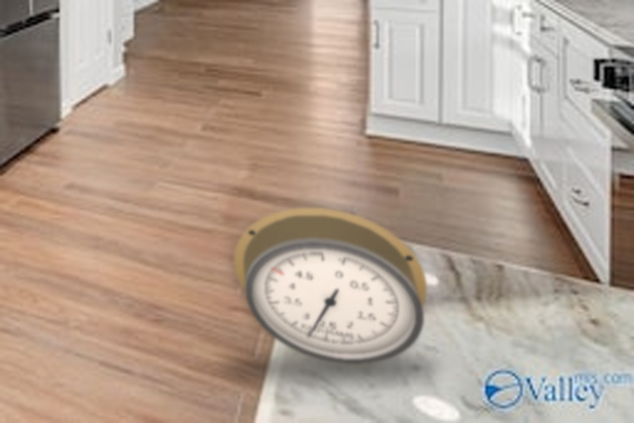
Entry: 2.75; kg
